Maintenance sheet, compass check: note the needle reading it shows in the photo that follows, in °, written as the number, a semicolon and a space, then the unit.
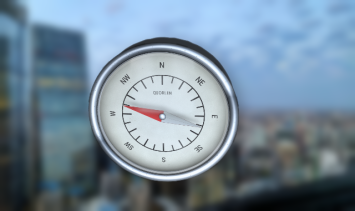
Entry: 285; °
